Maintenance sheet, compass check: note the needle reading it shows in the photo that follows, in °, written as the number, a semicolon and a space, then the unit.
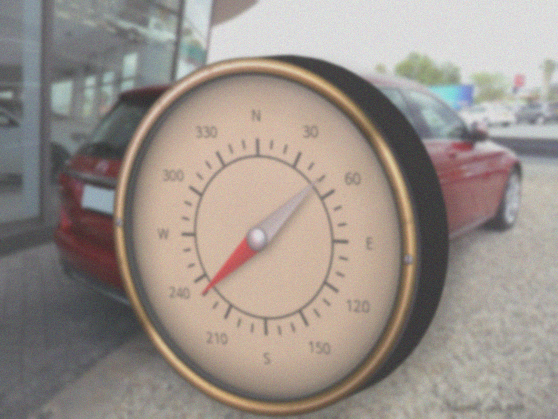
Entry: 230; °
